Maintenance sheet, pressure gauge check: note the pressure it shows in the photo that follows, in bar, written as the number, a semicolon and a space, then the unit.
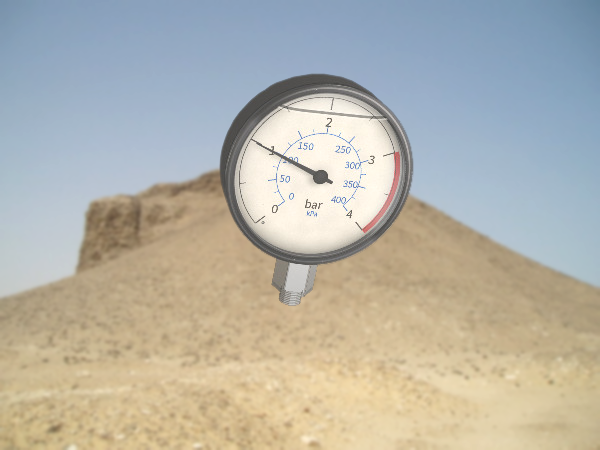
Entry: 1; bar
